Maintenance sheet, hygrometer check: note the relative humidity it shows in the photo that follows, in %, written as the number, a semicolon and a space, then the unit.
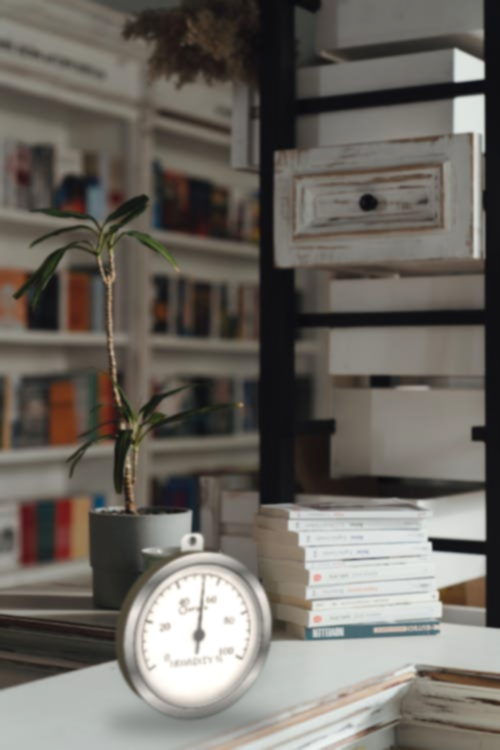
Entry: 52; %
